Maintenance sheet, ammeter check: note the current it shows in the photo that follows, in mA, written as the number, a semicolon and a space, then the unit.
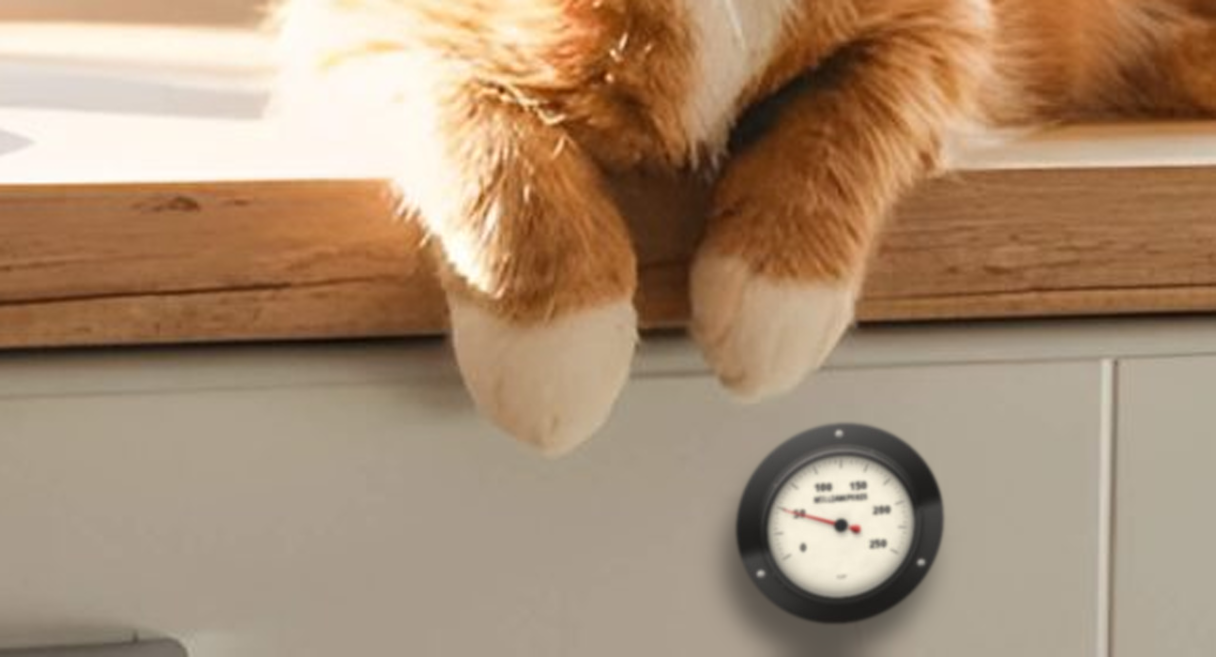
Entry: 50; mA
